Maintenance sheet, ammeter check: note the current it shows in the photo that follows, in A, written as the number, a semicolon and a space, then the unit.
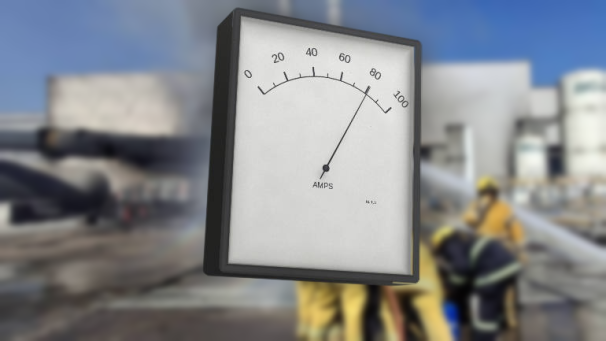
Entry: 80; A
